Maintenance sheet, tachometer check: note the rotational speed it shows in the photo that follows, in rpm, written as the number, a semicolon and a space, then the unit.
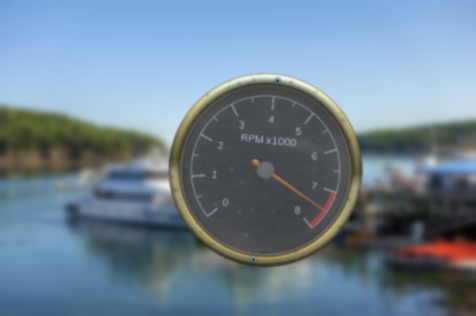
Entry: 7500; rpm
